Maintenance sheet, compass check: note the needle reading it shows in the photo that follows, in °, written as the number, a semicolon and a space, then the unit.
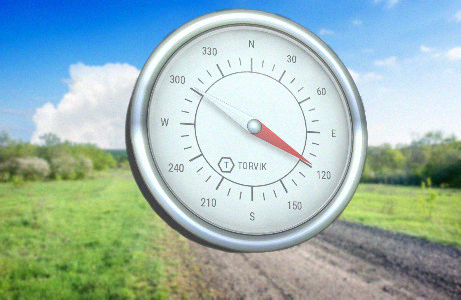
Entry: 120; °
